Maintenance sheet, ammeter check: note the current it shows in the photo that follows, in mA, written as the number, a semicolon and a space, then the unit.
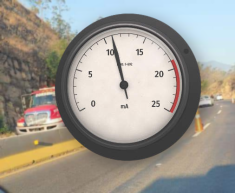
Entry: 11; mA
